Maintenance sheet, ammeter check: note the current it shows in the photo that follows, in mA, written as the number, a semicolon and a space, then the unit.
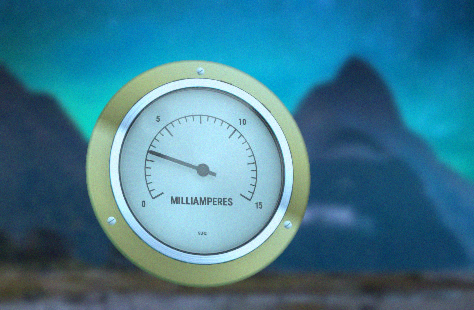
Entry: 3; mA
